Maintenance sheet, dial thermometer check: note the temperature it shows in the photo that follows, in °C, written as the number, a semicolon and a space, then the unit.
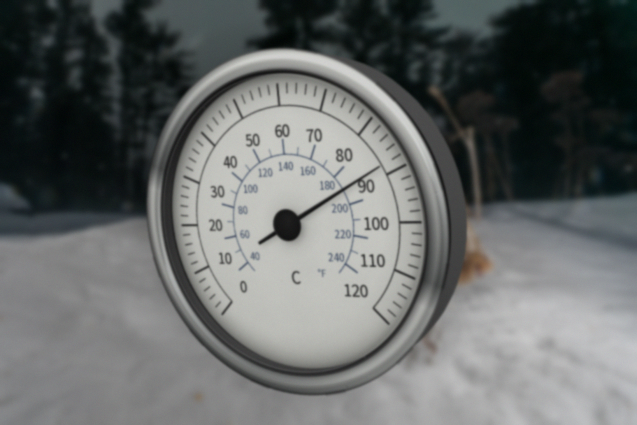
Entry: 88; °C
